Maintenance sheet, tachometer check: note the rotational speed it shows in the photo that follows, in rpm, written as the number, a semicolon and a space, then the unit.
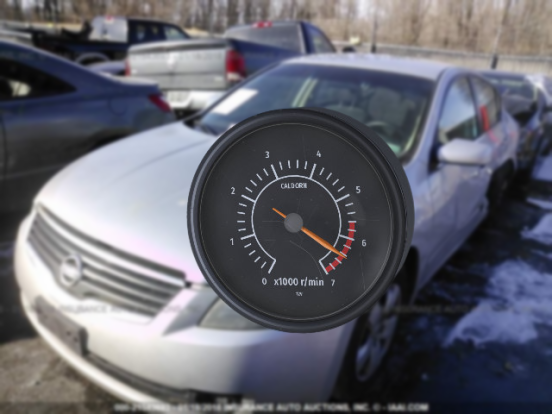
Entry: 6400; rpm
